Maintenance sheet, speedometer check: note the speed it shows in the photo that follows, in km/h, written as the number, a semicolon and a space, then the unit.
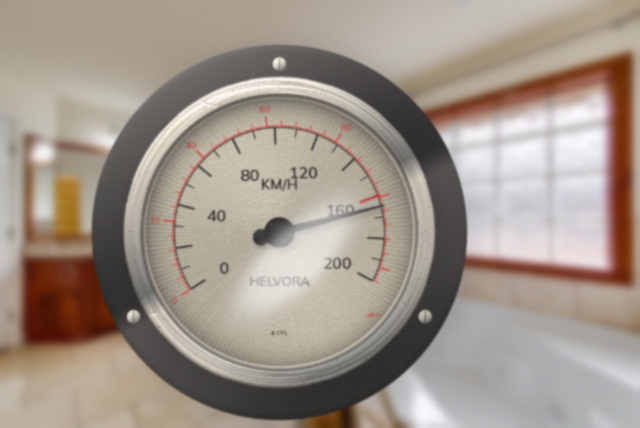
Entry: 165; km/h
